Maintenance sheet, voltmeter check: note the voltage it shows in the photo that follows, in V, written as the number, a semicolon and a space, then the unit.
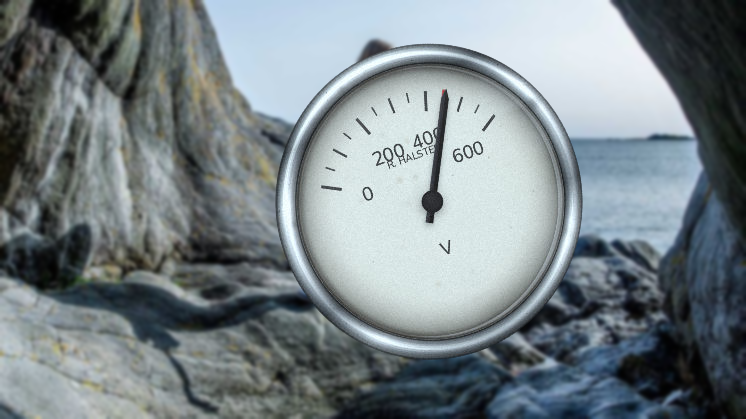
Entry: 450; V
